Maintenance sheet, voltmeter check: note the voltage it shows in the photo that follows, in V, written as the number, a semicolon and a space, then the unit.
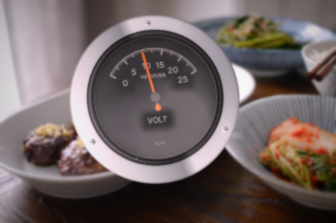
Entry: 10; V
